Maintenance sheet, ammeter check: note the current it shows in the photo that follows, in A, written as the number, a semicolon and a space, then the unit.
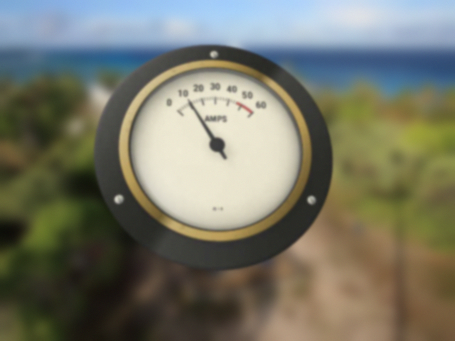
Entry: 10; A
